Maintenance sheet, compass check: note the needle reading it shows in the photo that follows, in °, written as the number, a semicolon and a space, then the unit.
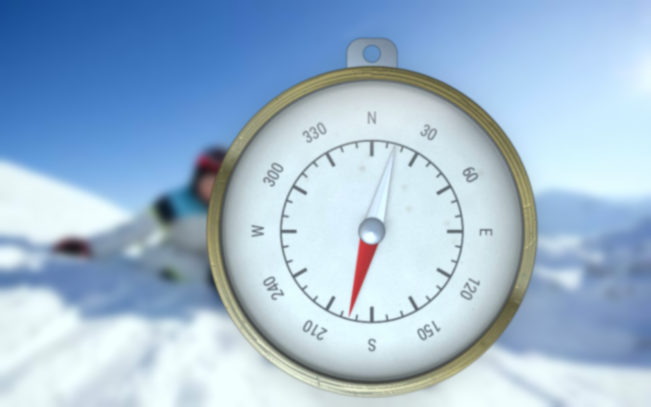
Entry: 195; °
